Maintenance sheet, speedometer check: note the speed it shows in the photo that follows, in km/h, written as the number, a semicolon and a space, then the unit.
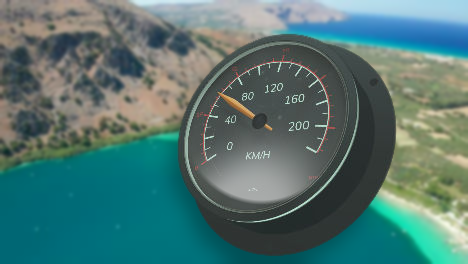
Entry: 60; km/h
